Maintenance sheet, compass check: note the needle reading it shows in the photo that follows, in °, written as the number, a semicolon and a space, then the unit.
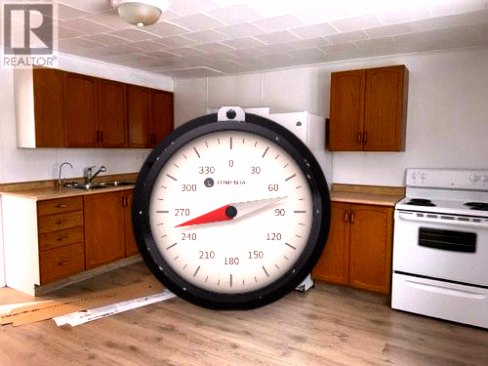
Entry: 255; °
